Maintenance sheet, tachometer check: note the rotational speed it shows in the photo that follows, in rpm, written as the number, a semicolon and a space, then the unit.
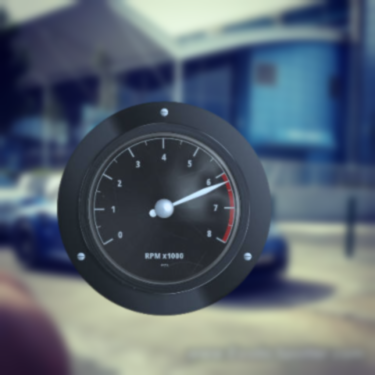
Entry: 6250; rpm
